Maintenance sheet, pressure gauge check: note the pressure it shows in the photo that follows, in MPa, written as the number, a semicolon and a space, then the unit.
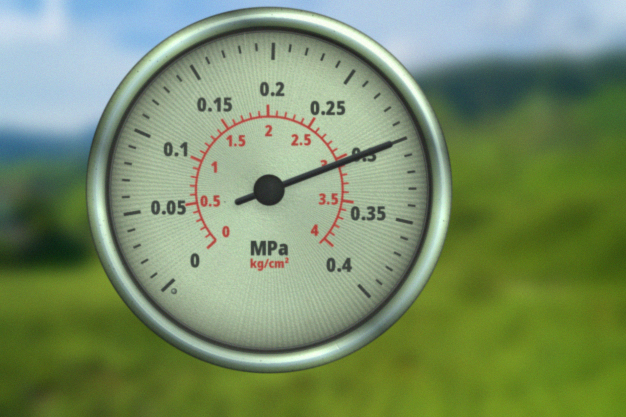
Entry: 0.3; MPa
